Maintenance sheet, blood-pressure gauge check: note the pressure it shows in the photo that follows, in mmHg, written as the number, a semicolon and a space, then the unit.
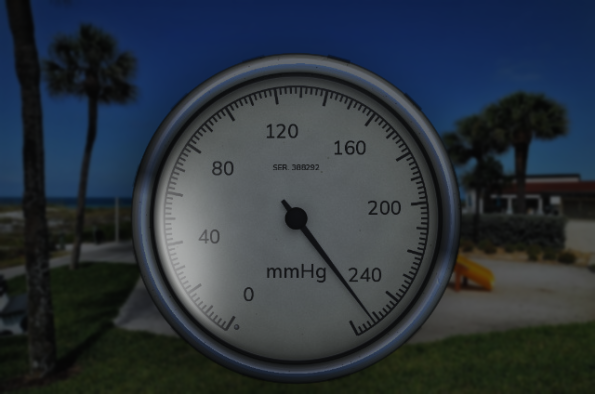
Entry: 252; mmHg
